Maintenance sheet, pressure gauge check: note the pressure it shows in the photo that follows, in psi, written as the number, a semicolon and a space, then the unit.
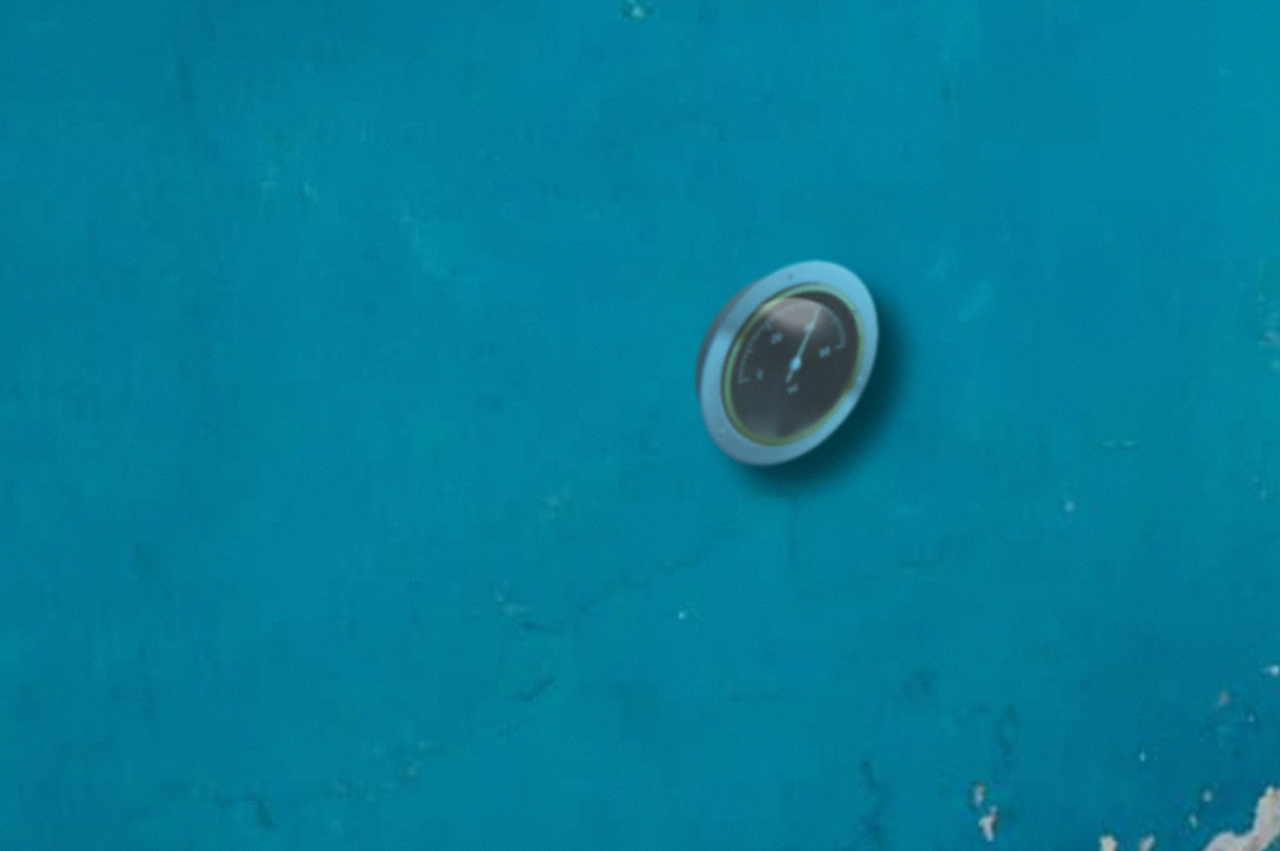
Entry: 40; psi
